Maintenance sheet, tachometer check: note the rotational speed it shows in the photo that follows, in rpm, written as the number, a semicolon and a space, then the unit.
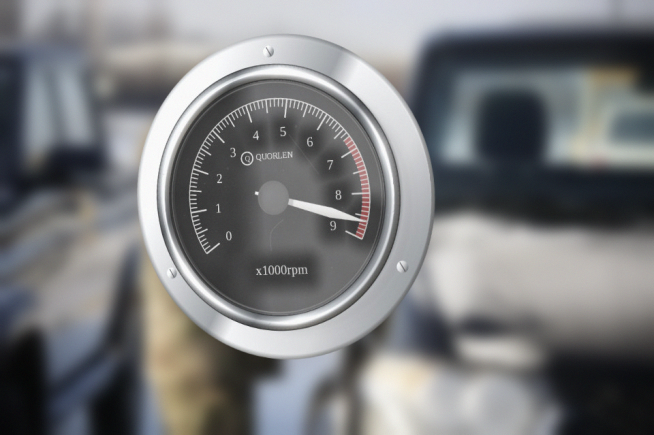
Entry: 8600; rpm
